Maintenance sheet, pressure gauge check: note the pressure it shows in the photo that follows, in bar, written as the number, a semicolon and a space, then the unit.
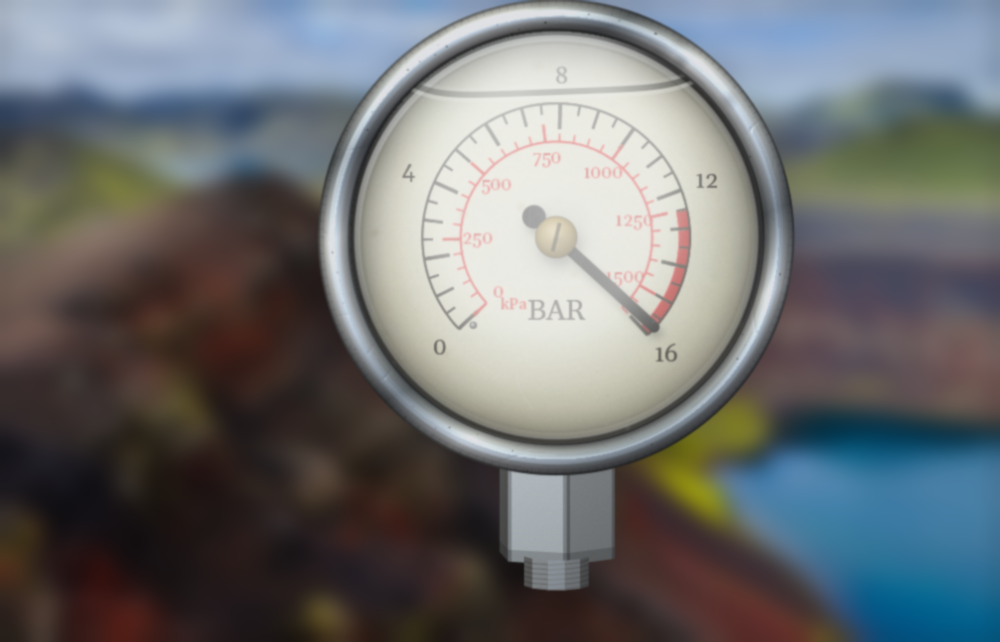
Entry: 15.75; bar
